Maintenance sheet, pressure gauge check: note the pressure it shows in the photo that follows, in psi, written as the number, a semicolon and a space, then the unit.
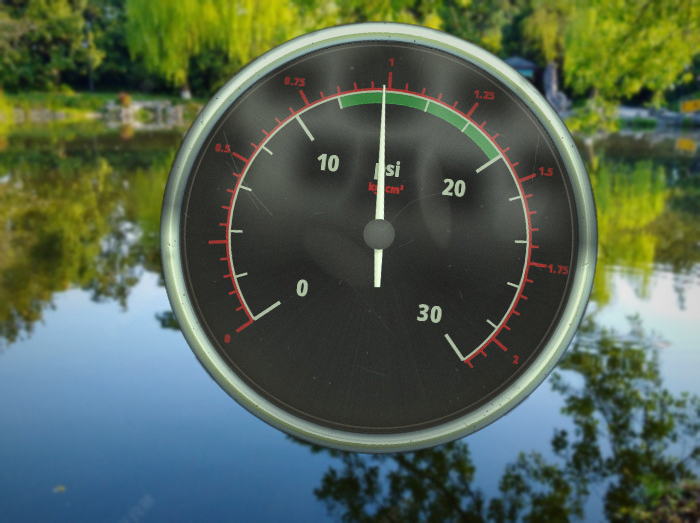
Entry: 14; psi
